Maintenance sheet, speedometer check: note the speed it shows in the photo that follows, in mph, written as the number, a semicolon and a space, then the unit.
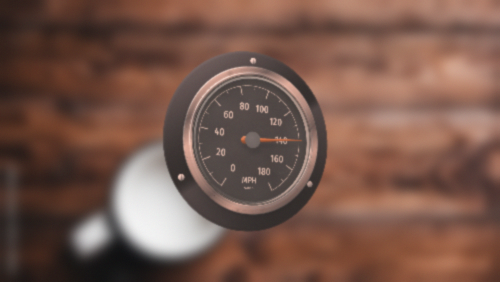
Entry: 140; mph
